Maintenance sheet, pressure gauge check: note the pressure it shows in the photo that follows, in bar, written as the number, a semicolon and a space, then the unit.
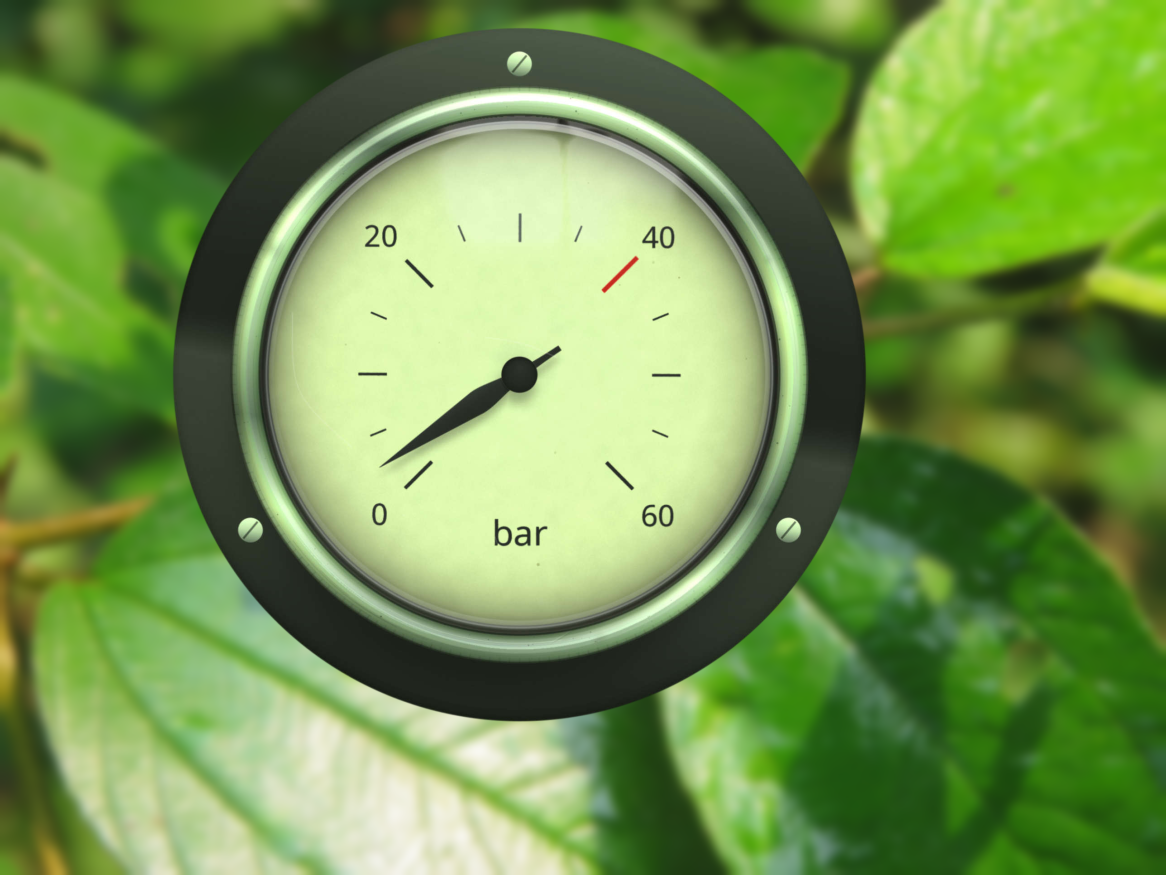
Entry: 2.5; bar
